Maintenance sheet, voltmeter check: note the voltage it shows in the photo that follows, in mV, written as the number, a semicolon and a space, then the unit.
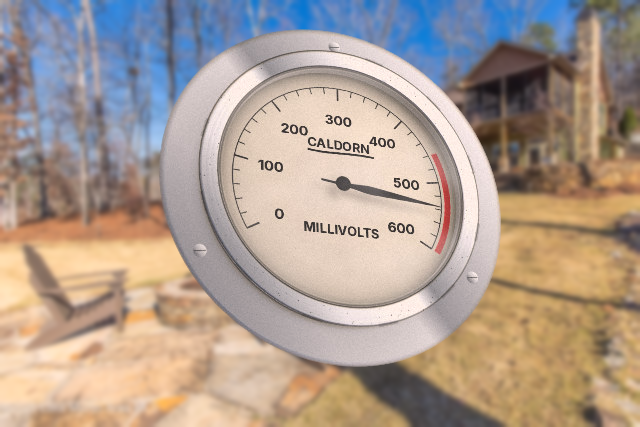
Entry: 540; mV
